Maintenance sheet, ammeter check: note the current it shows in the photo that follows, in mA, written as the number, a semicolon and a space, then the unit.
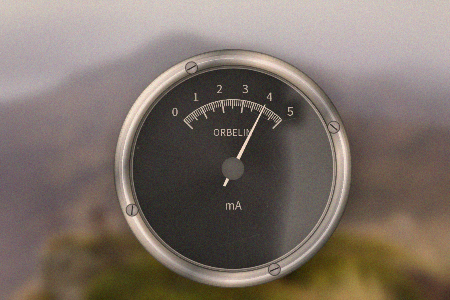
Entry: 4; mA
